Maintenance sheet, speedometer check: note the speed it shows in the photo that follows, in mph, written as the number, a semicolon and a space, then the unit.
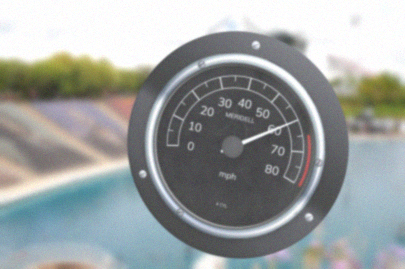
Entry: 60; mph
